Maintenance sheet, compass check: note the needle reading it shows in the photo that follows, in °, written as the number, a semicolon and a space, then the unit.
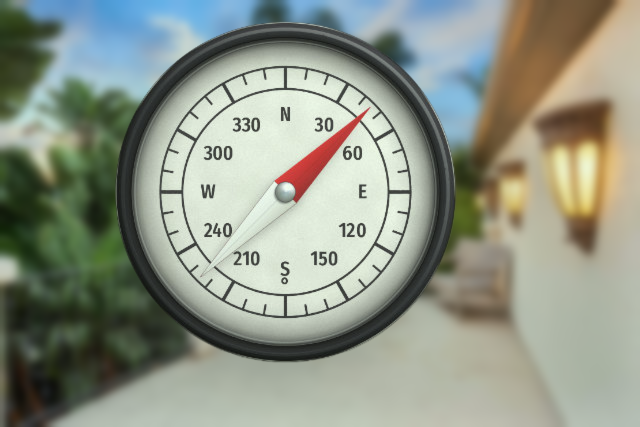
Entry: 45; °
